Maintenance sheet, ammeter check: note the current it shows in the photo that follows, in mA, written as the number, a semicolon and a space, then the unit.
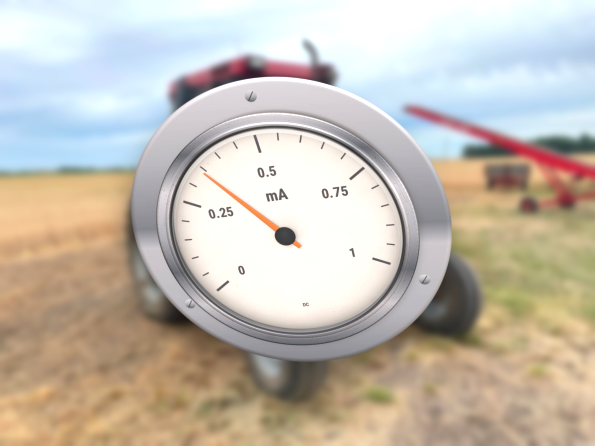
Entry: 0.35; mA
